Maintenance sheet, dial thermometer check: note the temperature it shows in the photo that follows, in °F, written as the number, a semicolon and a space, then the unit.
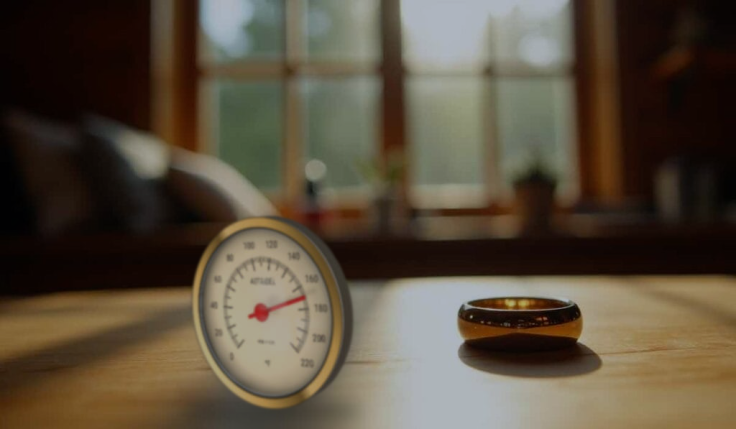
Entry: 170; °F
